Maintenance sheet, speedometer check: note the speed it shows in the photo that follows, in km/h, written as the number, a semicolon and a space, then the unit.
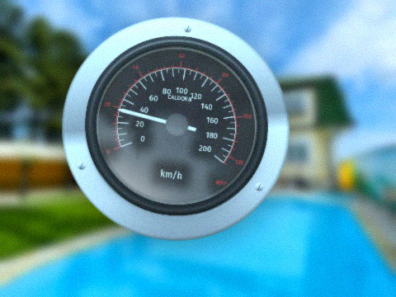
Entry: 30; km/h
